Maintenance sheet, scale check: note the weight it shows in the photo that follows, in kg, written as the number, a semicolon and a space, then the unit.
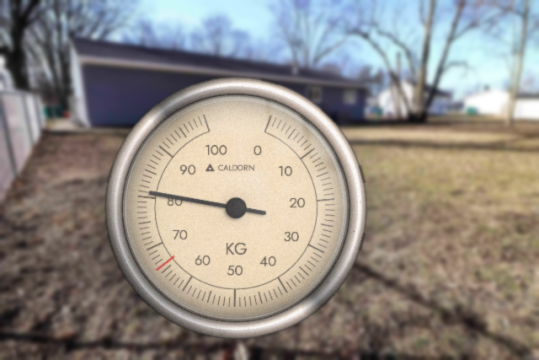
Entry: 81; kg
